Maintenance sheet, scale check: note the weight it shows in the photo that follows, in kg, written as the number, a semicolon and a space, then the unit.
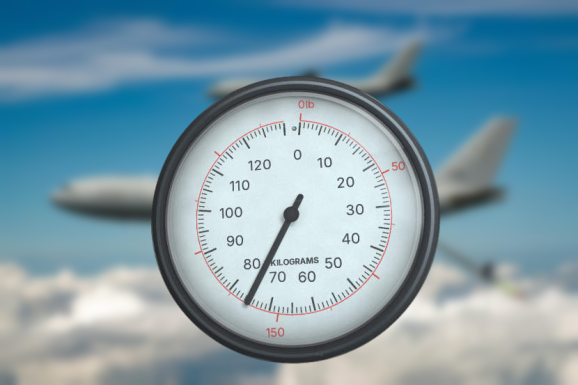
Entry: 75; kg
